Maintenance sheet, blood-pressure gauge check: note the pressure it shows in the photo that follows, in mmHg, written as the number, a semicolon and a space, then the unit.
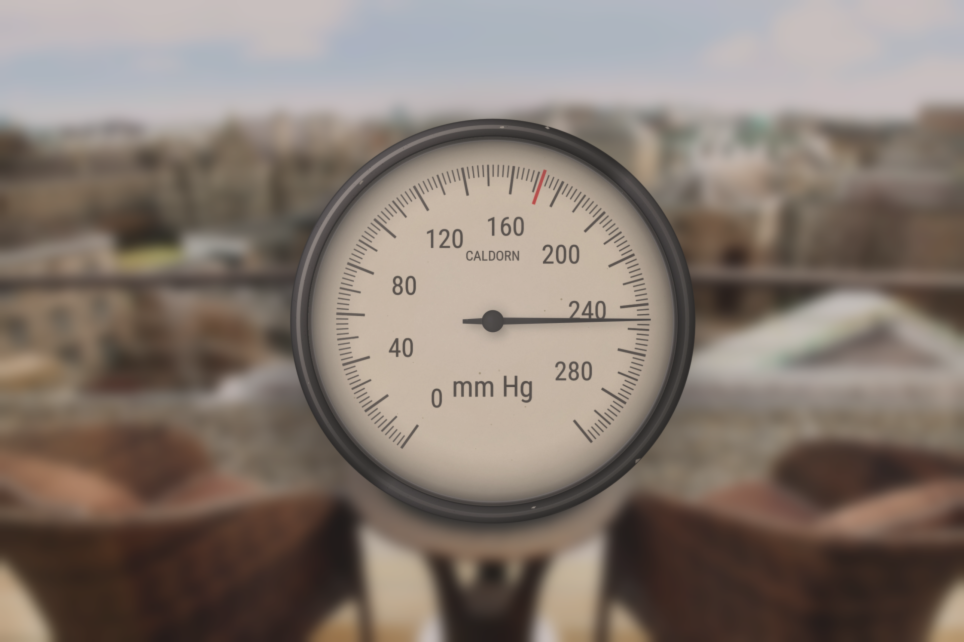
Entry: 246; mmHg
